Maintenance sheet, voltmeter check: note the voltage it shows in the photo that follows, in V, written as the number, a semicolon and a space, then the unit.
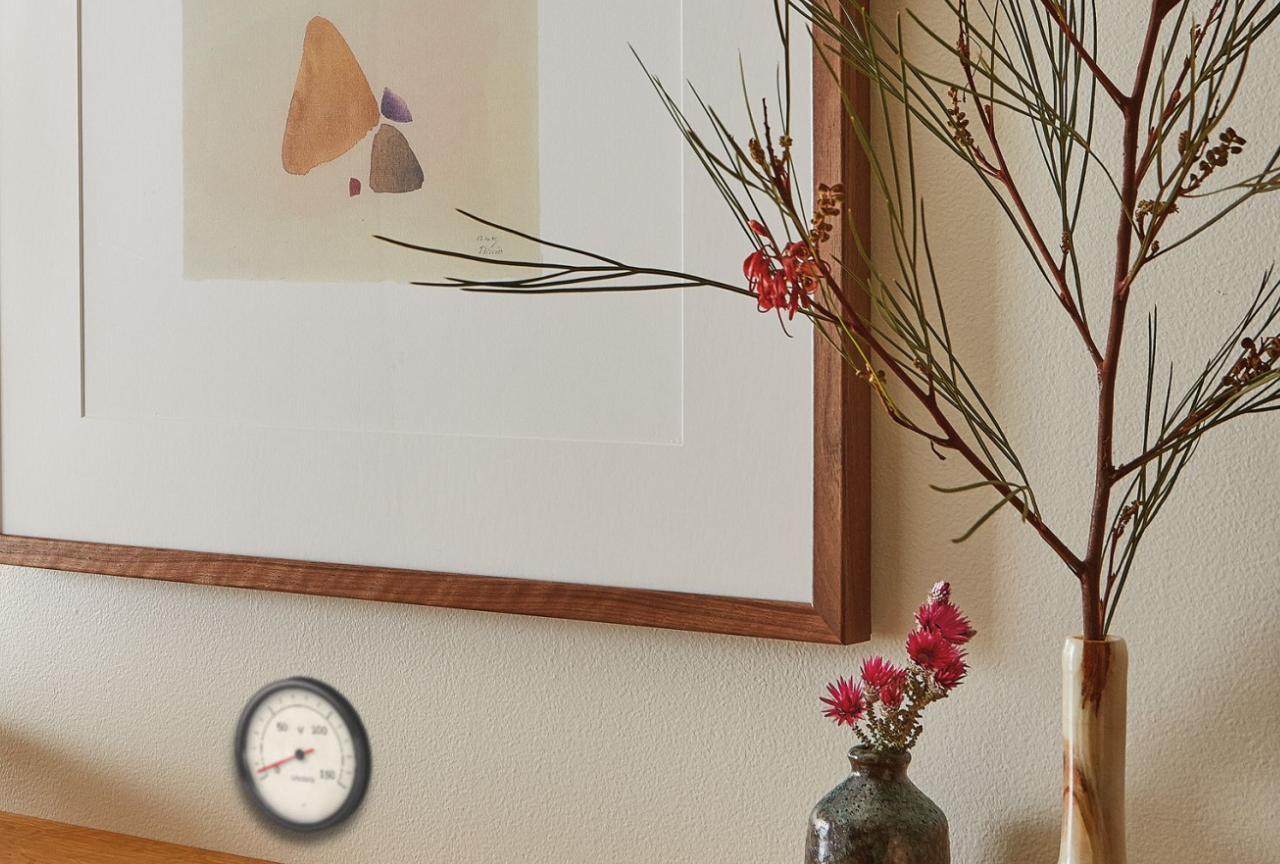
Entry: 5; V
